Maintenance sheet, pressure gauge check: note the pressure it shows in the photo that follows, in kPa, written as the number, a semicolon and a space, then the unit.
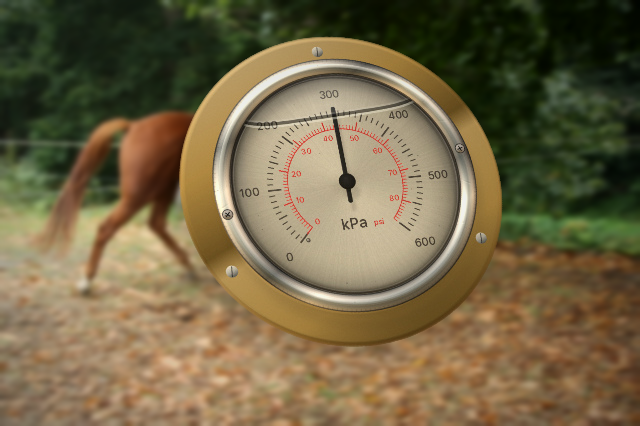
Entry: 300; kPa
